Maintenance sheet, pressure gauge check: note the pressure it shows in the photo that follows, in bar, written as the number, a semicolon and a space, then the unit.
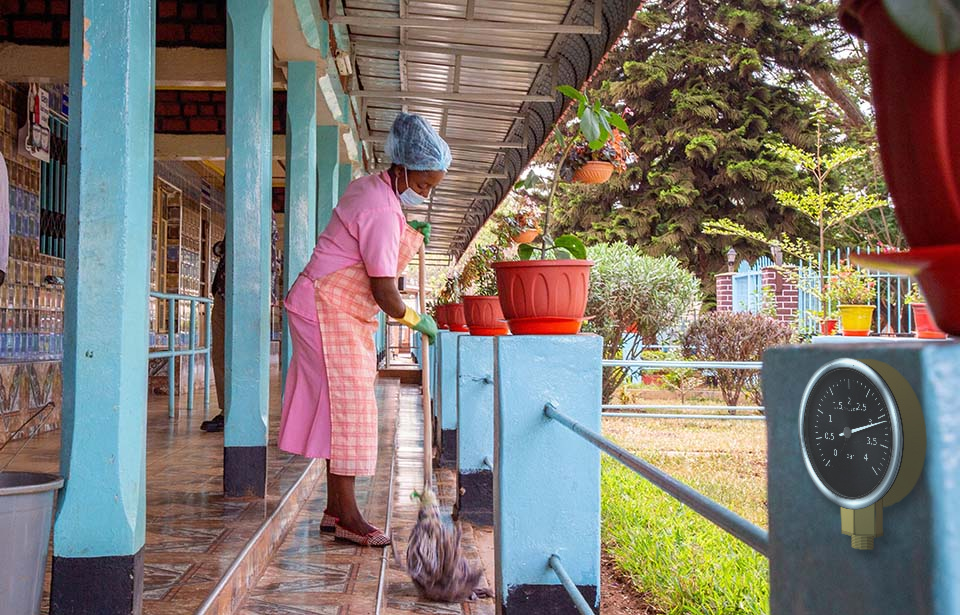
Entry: 3.1; bar
